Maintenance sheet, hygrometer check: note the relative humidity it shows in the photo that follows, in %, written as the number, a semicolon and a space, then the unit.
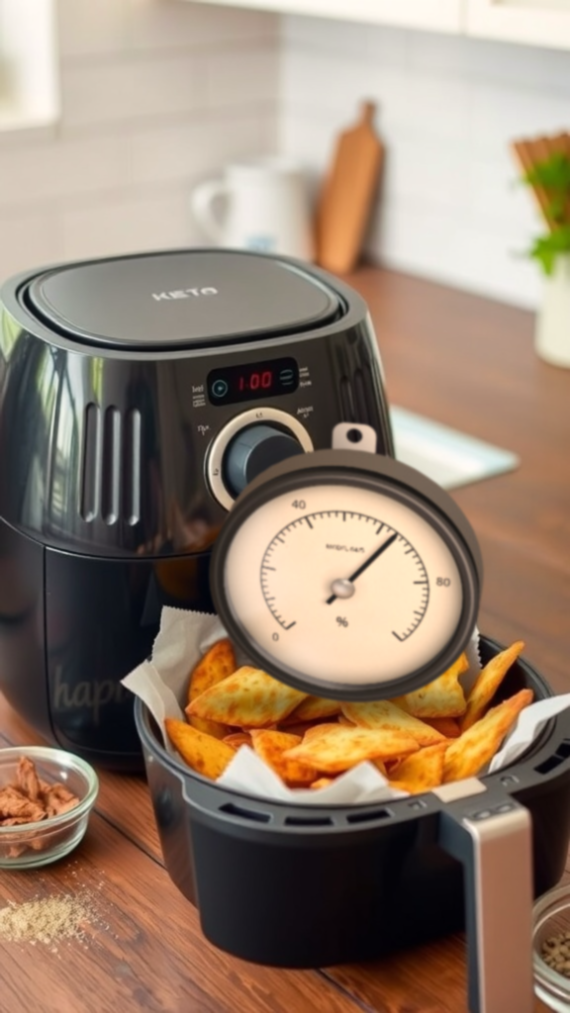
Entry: 64; %
